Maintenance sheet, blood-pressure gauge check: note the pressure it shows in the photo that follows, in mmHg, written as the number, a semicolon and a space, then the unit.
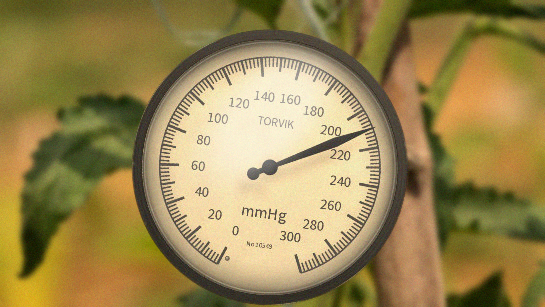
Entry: 210; mmHg
